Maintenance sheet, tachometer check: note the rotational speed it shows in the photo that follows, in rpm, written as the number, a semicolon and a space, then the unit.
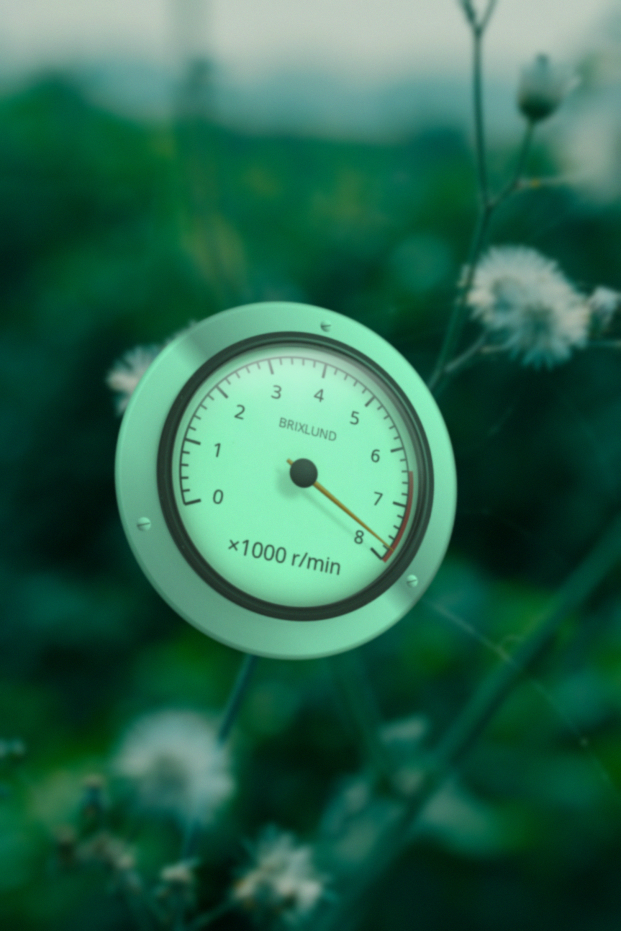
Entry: 7800; rpm
